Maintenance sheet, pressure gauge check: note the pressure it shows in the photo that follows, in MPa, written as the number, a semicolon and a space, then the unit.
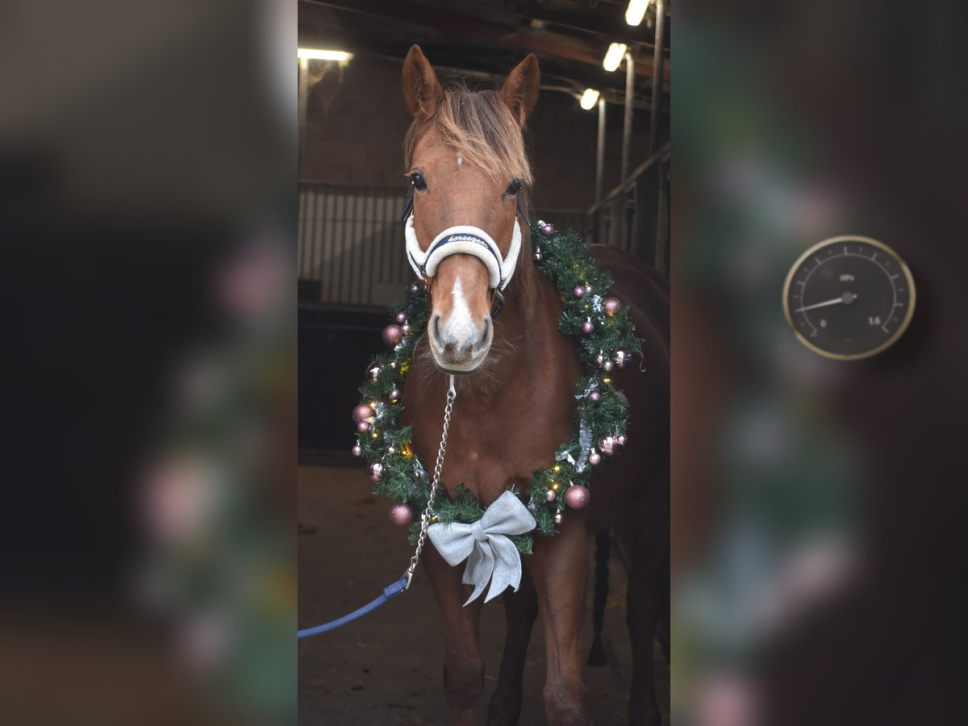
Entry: 0.2; MPa
